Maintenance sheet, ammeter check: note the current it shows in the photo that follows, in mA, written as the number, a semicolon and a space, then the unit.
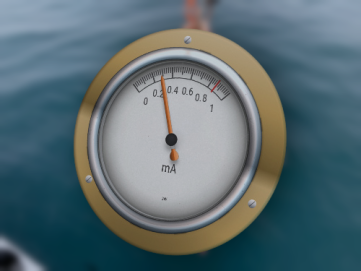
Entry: 0.3; mA
